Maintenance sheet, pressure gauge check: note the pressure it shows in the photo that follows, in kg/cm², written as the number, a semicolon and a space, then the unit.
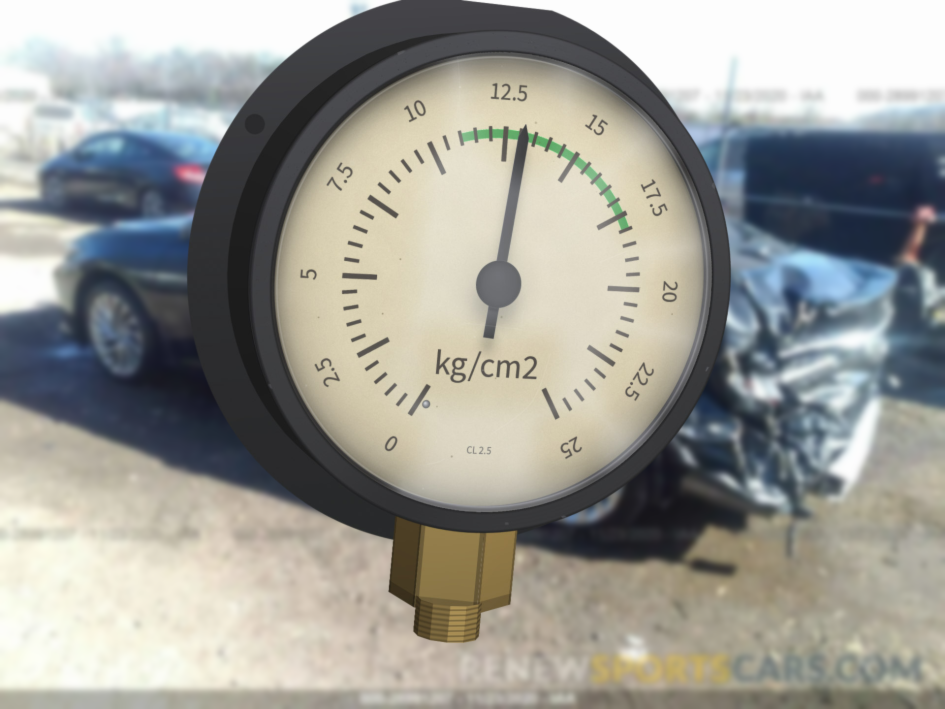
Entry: 13; kg/cm²
